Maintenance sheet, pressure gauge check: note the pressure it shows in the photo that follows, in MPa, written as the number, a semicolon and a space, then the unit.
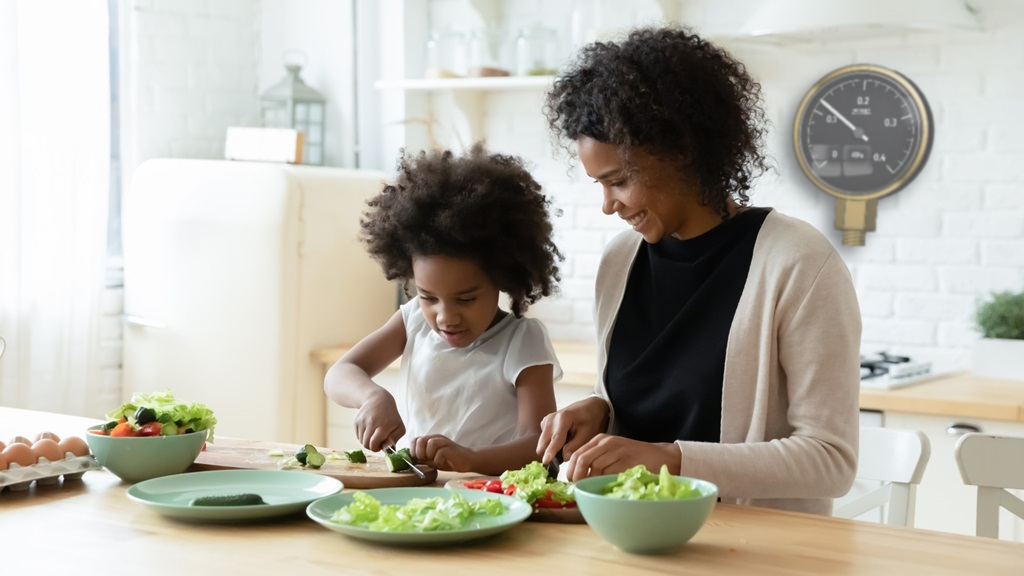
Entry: 0.12; MPa
